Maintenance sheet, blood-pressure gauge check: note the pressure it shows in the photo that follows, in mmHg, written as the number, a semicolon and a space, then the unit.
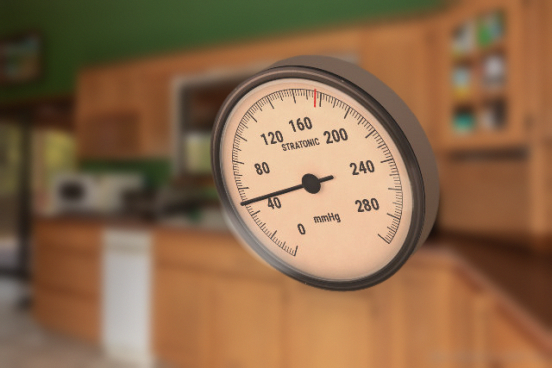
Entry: 50; mmHg
